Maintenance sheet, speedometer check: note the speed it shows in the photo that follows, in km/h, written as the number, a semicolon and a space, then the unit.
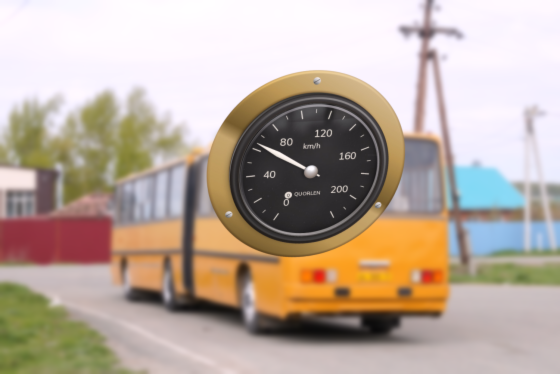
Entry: 65; km/h
